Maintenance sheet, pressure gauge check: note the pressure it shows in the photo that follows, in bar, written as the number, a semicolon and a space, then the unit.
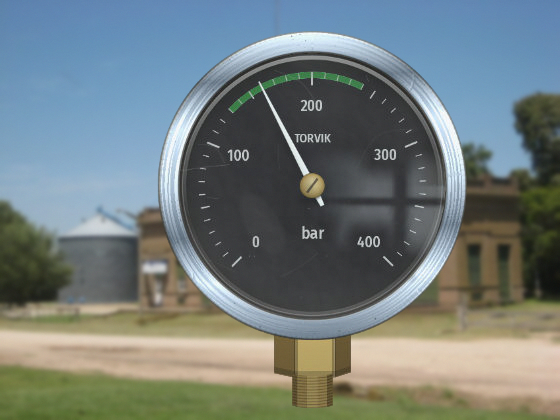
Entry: 160; bar
